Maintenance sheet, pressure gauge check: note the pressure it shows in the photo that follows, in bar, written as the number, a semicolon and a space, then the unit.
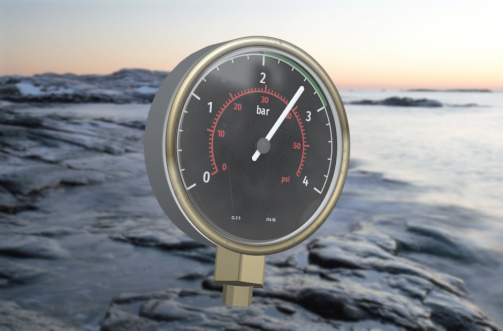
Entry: 2.6; bar
